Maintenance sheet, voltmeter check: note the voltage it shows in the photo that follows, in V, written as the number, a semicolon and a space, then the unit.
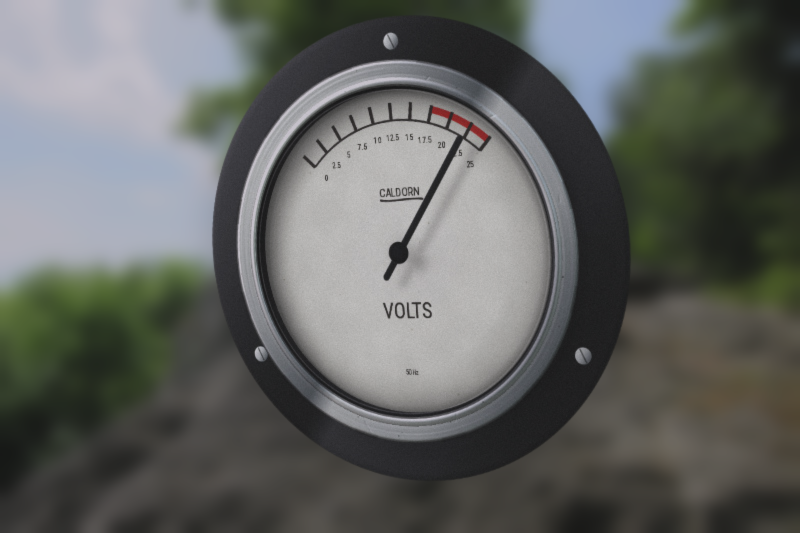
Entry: 22.5; V
